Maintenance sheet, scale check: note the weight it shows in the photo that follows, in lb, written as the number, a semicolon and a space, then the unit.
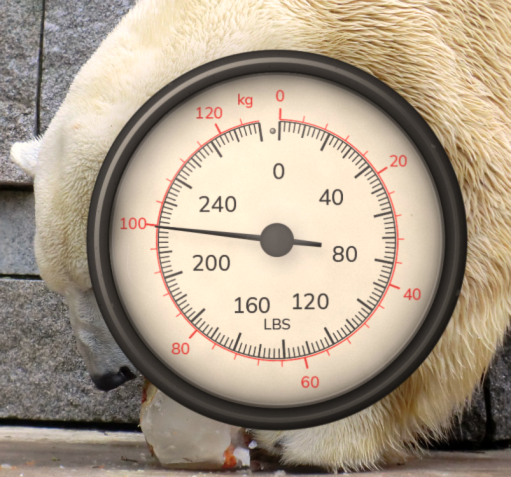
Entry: 220; lb
